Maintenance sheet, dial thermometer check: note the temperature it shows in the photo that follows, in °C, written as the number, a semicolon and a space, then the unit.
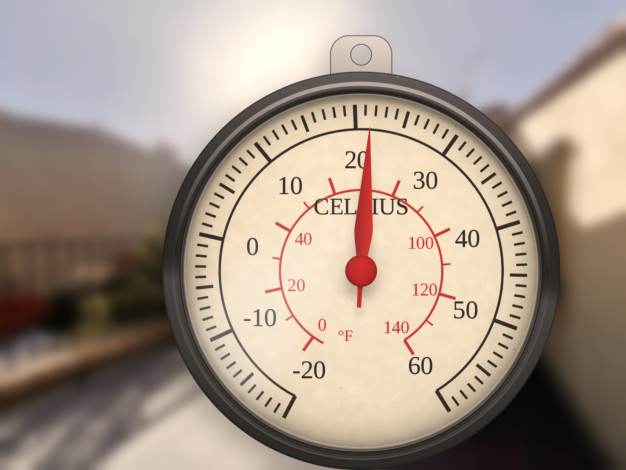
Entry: 21.5; °C
